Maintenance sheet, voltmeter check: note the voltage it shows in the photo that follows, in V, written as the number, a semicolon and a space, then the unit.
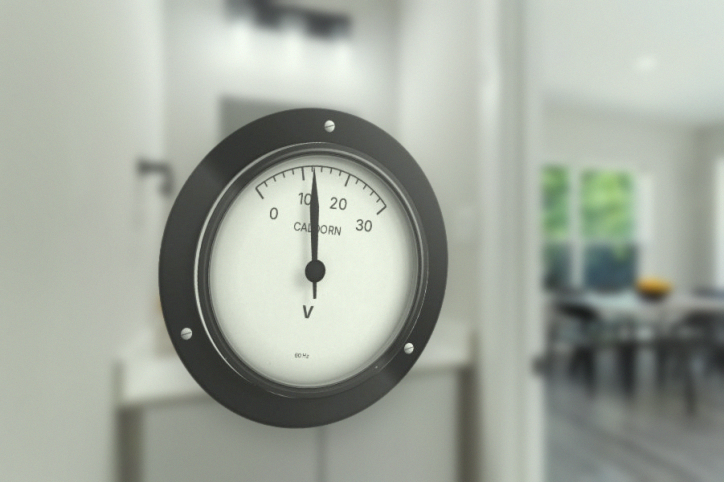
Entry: 12; V
